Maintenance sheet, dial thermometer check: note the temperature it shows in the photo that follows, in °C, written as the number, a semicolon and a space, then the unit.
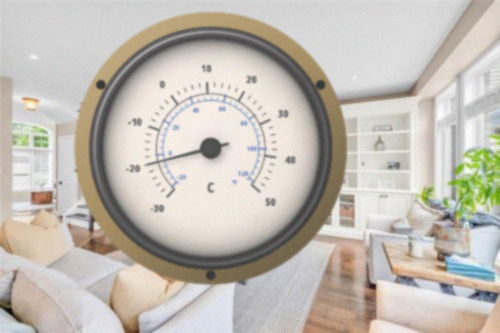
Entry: -20; °C
